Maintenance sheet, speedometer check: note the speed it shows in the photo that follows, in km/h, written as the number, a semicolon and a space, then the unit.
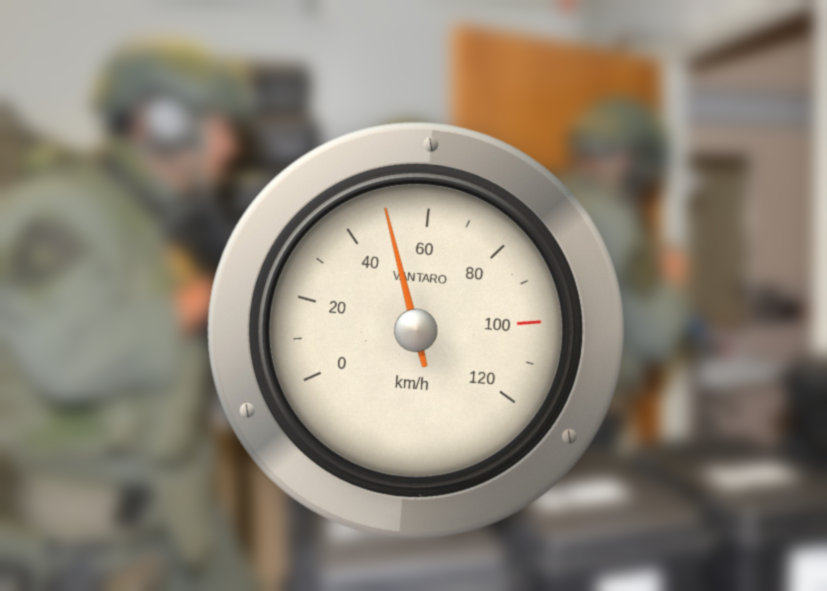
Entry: 50; km/h
